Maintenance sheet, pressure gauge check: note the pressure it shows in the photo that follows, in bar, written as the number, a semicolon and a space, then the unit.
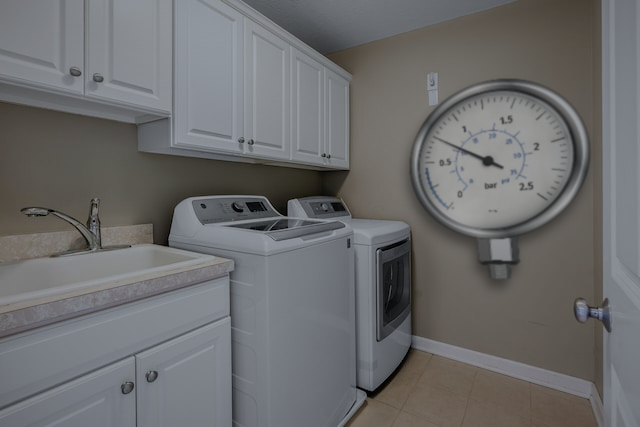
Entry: 0.75; bar
